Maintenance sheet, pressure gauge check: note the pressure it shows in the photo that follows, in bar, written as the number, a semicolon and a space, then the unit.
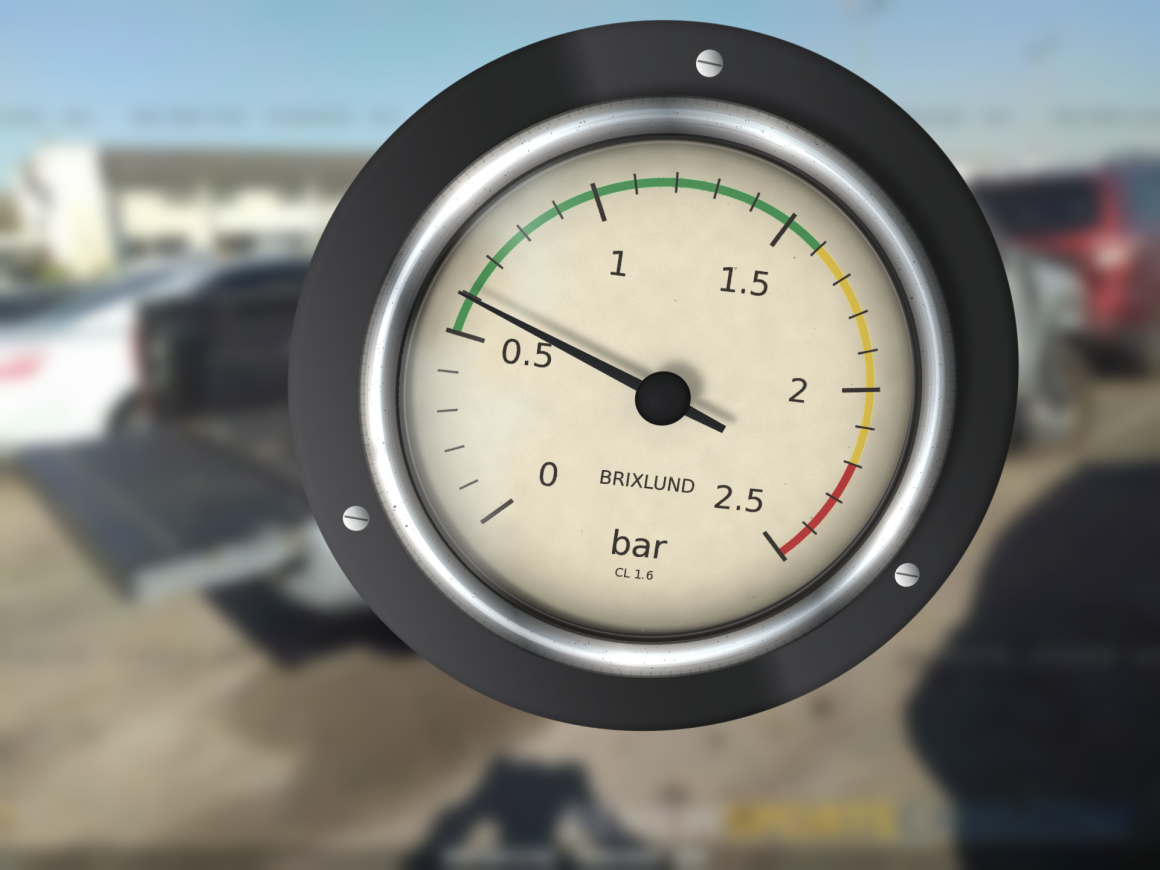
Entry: 0.6; bar
